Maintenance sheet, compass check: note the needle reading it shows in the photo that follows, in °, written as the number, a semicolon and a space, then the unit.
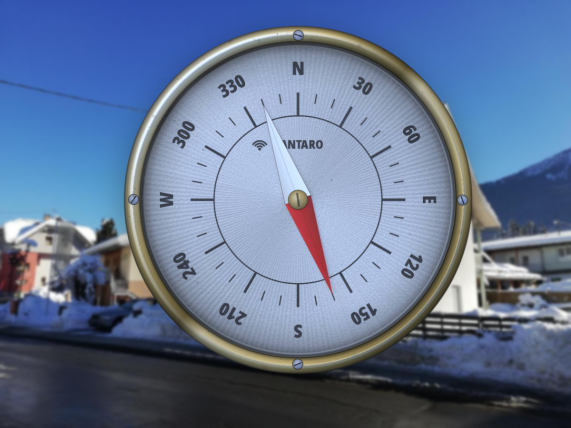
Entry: 160; °
